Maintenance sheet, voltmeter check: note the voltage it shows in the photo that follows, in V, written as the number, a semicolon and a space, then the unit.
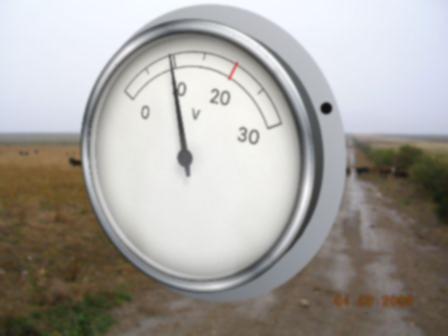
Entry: 10; V
